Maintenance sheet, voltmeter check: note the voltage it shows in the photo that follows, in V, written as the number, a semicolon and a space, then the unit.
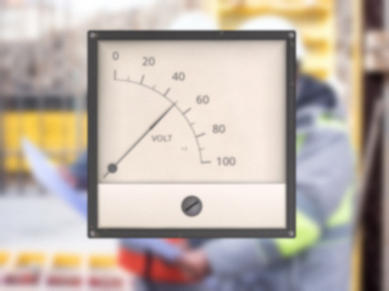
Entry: 50; V
